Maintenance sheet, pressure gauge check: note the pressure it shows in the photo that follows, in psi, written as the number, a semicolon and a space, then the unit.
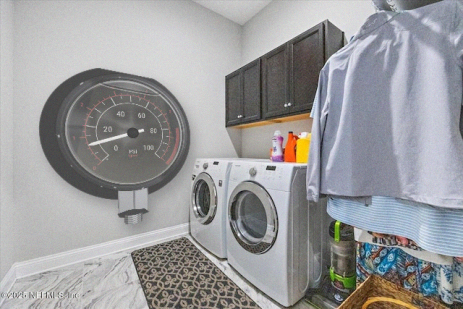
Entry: 10; psi
